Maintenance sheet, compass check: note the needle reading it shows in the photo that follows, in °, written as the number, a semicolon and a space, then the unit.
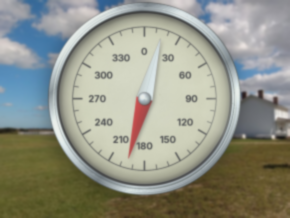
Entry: 195; °
